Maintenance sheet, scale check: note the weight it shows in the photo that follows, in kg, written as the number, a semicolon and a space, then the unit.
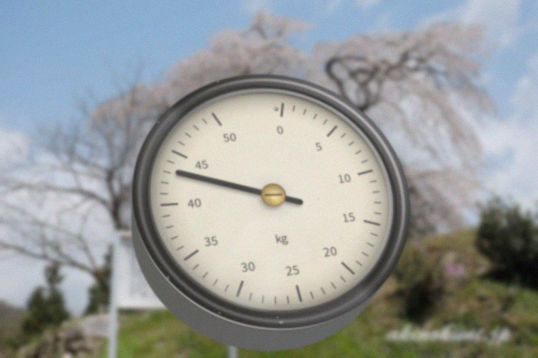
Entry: 43; kg
